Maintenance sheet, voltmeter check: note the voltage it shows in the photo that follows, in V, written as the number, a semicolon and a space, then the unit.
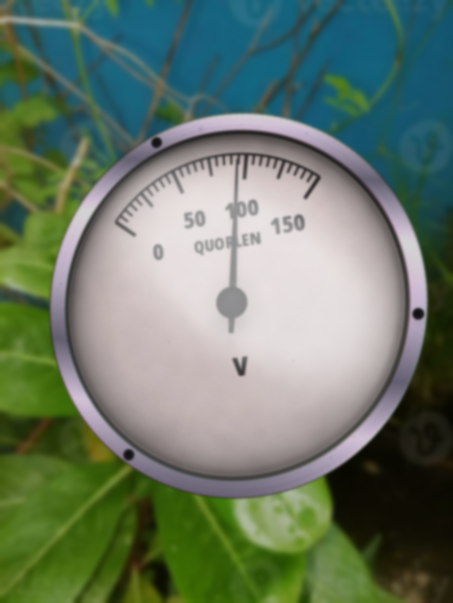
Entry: 95; V
